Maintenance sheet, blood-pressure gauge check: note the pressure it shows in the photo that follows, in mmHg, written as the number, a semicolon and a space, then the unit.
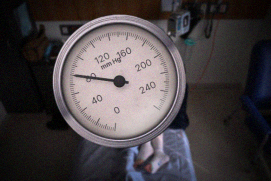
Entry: 80; mmHg
